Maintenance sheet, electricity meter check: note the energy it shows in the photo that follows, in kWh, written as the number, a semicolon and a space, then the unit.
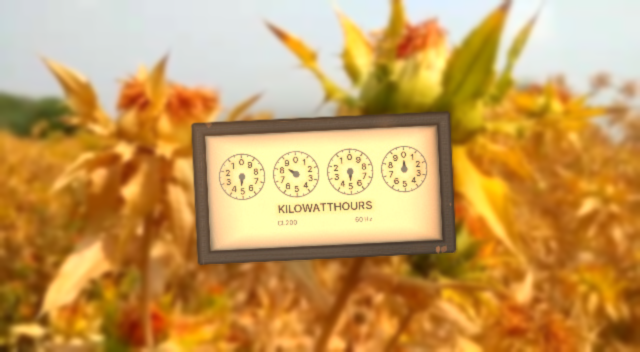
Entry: 4850; kWh
